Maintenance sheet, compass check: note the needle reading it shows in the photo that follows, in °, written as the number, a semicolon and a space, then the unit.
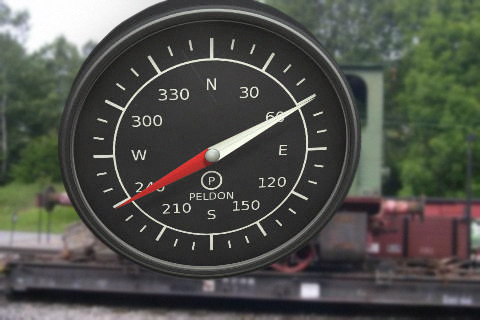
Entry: 240; °
